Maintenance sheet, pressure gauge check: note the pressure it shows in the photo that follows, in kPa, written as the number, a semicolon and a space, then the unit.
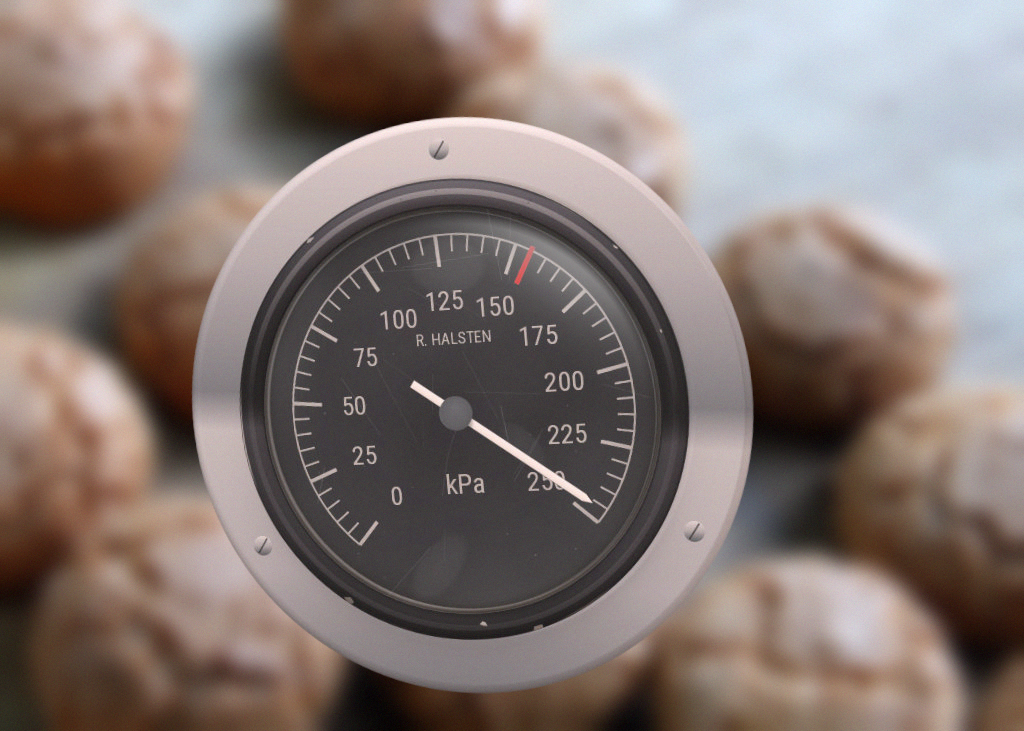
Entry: 245; kPa
